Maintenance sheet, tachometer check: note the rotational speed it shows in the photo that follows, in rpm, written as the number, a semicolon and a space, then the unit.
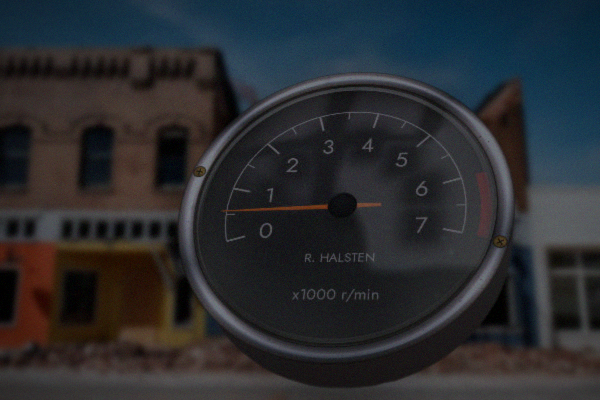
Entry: 500; rpm
